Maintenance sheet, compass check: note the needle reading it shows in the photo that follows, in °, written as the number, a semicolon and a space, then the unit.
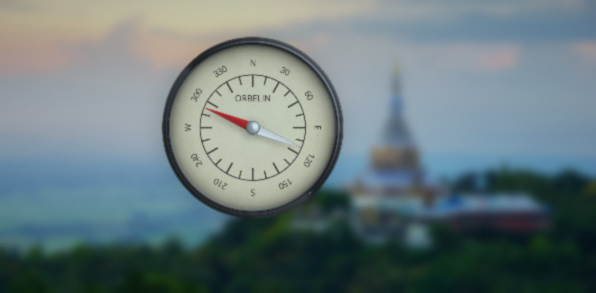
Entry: 292.5; °
